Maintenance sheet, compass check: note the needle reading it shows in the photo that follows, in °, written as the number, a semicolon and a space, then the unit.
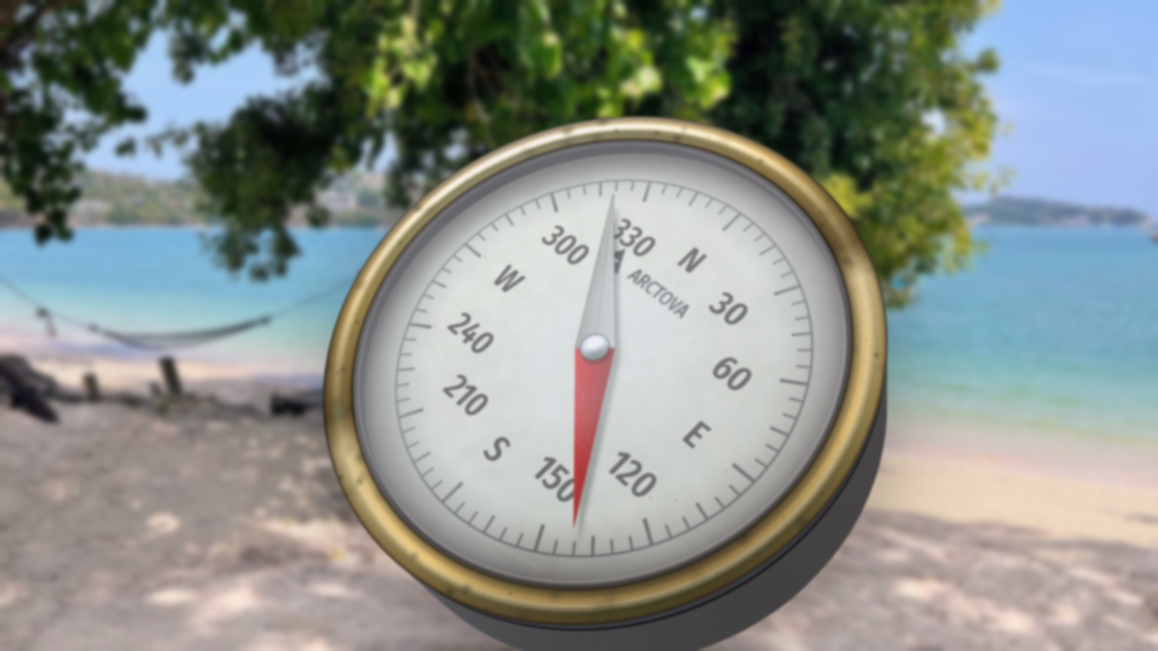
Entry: 140; °
